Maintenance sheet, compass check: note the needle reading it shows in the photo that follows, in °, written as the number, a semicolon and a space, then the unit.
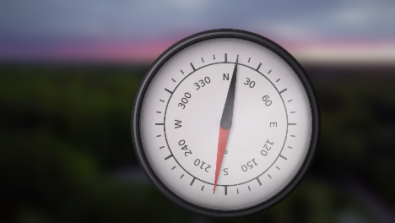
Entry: 190; °
